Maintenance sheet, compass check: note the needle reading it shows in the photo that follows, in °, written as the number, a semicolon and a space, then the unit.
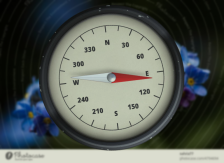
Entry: 97.5; °
